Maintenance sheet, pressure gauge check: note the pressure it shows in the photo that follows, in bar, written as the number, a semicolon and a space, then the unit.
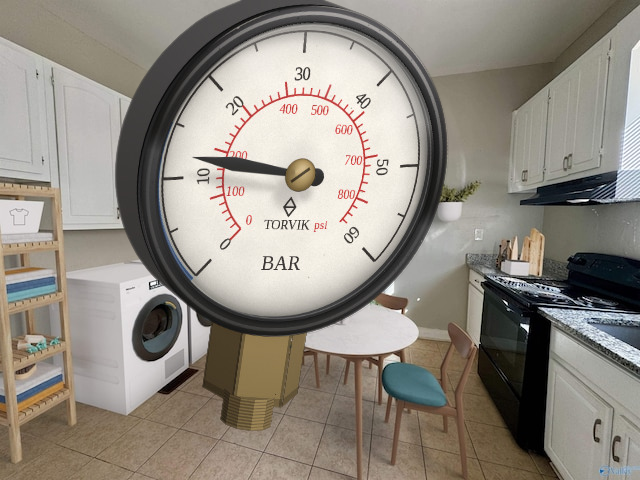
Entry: 12.5; bar
